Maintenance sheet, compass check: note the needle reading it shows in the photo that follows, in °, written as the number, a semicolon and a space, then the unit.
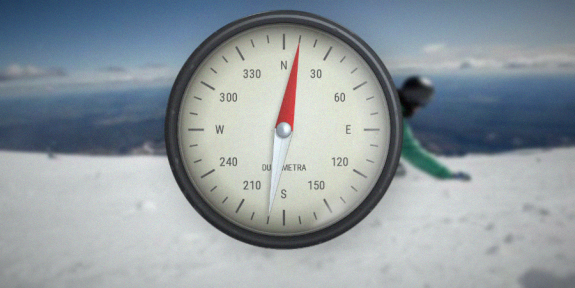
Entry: 10; °
